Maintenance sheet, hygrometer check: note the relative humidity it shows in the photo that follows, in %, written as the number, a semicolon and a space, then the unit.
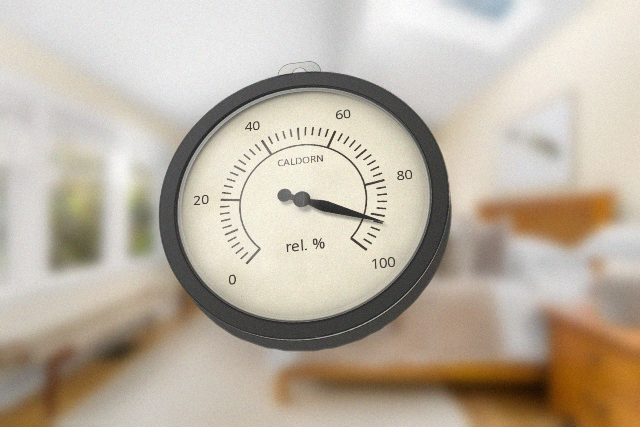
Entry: 92; %
